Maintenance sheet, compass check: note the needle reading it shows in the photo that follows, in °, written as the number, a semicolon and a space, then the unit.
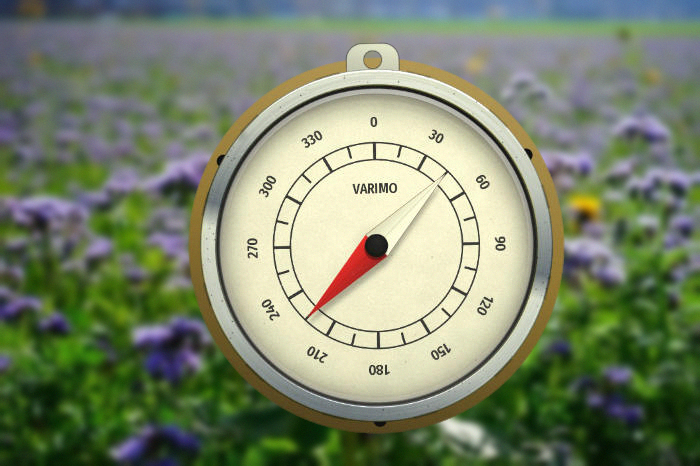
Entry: 225; °
